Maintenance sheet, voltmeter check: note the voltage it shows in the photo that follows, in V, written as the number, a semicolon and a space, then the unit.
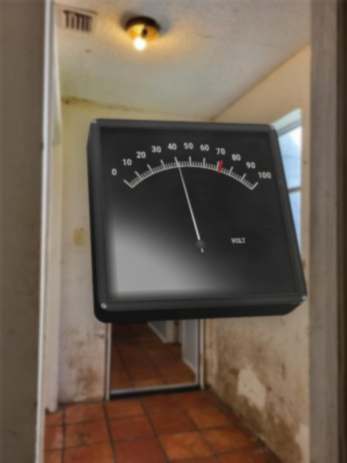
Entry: 40; V
